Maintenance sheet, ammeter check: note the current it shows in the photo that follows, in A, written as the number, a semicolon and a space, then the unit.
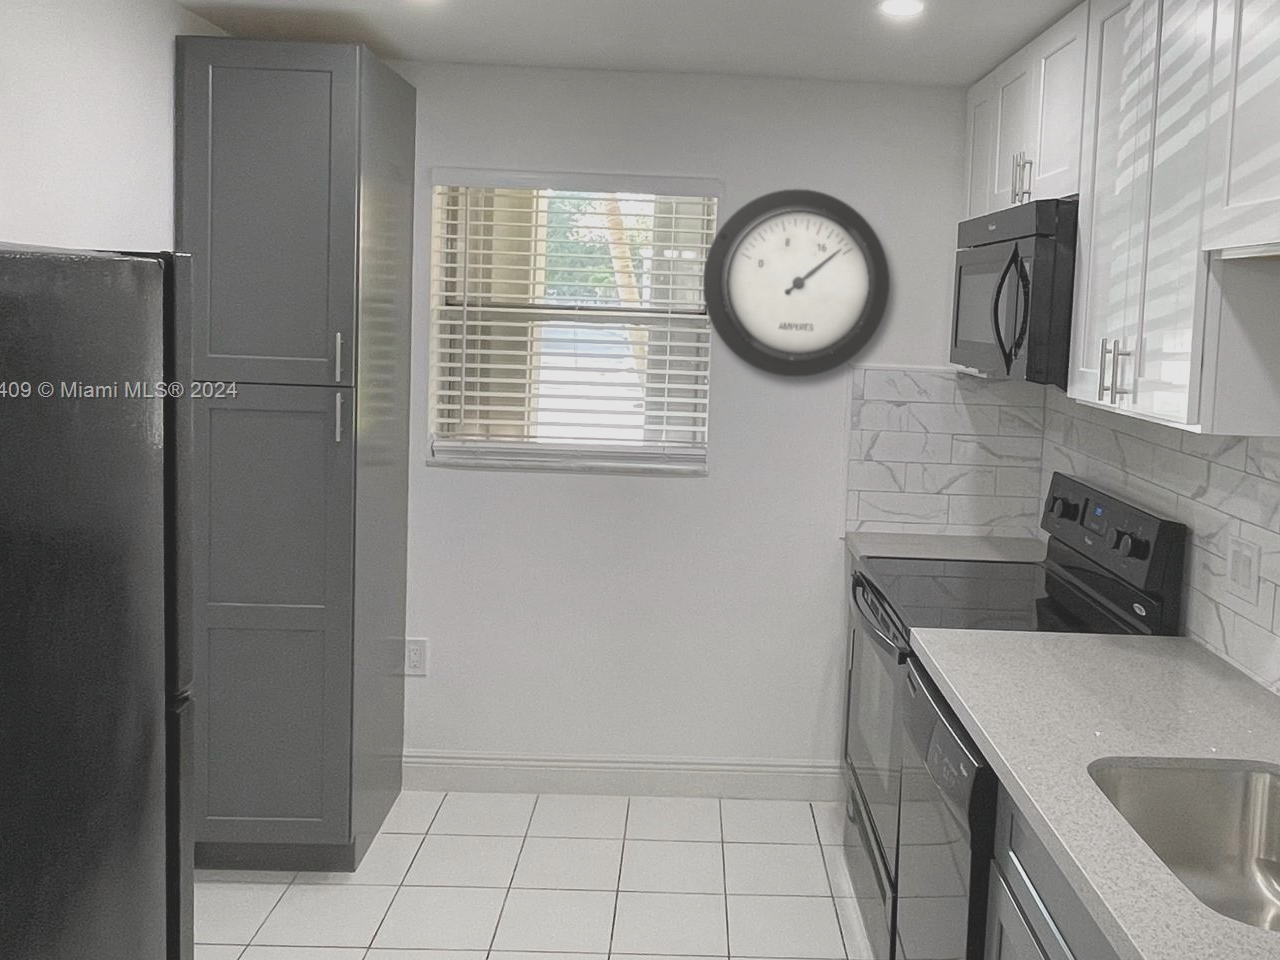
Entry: 19; A
